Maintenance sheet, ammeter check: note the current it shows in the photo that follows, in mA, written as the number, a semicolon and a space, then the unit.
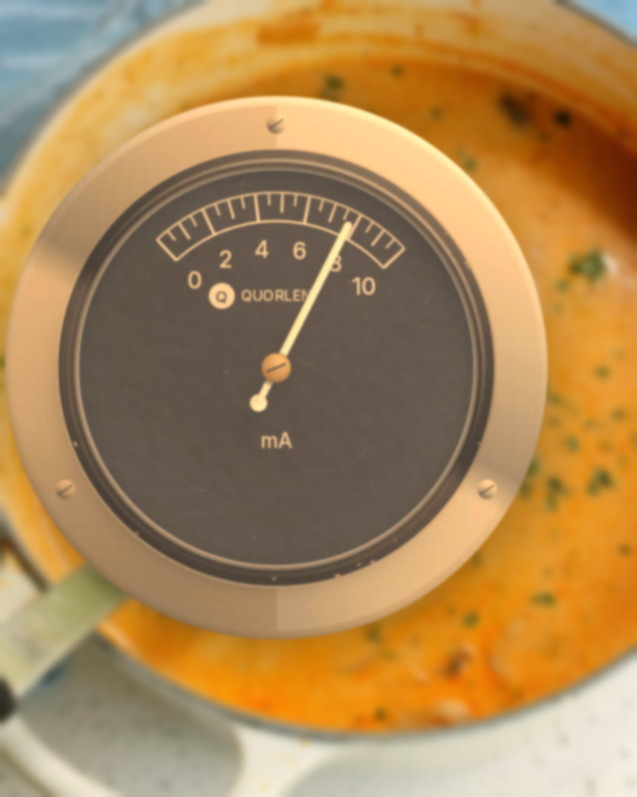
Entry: 7.75; mA
